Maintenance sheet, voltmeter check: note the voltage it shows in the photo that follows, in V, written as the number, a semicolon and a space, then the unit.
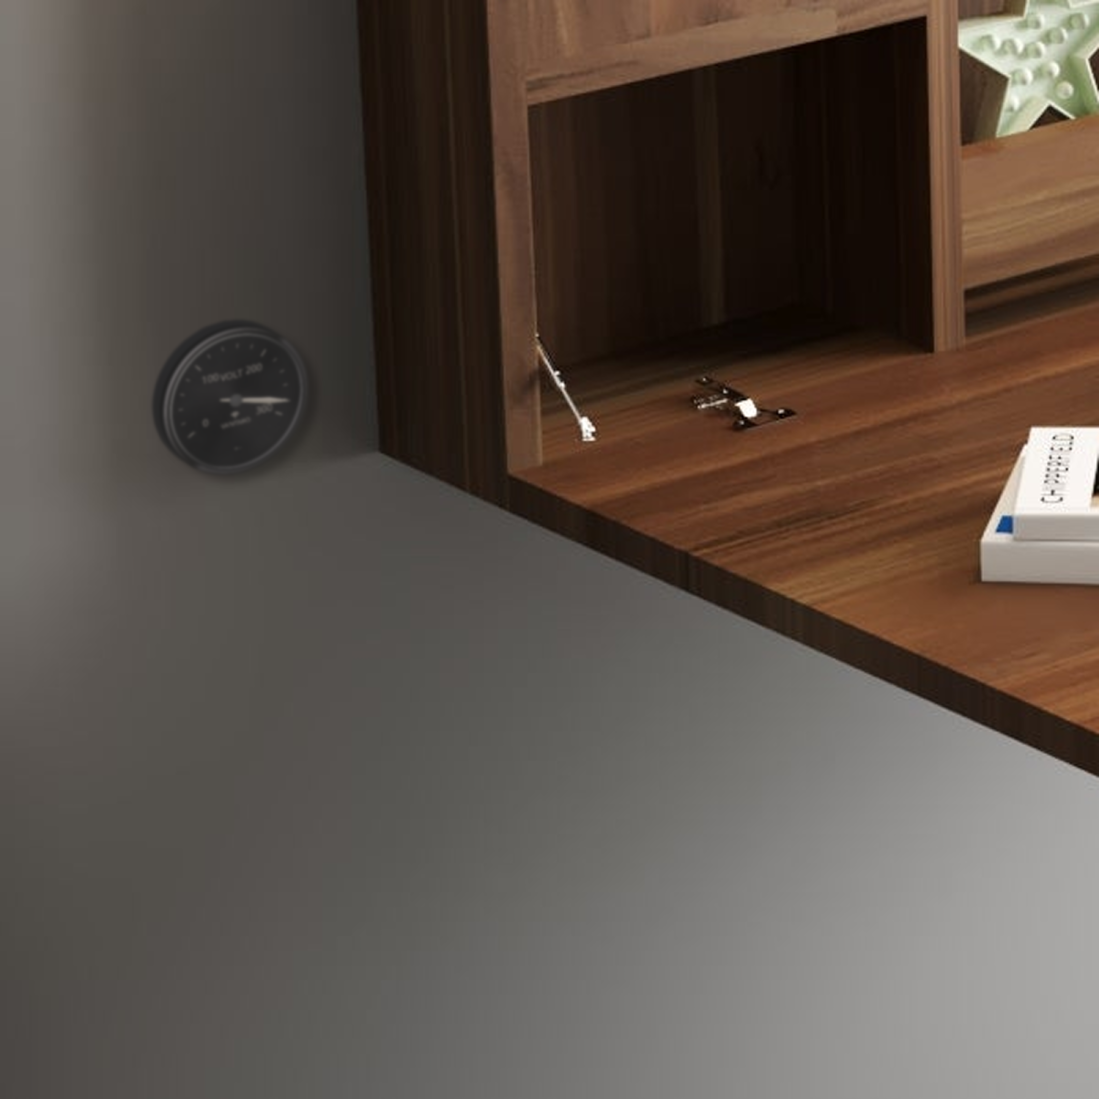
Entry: 280; V
